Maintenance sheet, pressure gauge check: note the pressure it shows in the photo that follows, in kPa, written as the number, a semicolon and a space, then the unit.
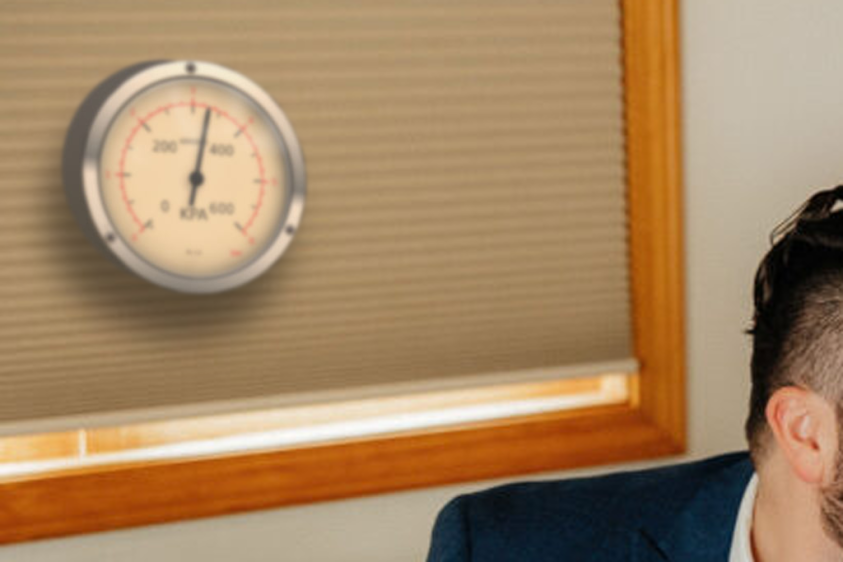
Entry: 325; kPa
